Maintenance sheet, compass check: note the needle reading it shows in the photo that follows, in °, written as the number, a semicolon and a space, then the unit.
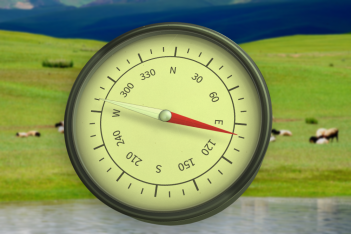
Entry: 100; °
